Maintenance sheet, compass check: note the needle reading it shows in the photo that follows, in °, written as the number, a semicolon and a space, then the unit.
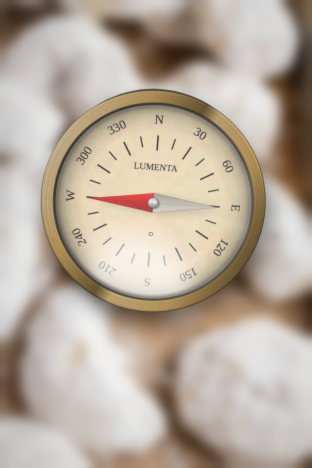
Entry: 270; °
